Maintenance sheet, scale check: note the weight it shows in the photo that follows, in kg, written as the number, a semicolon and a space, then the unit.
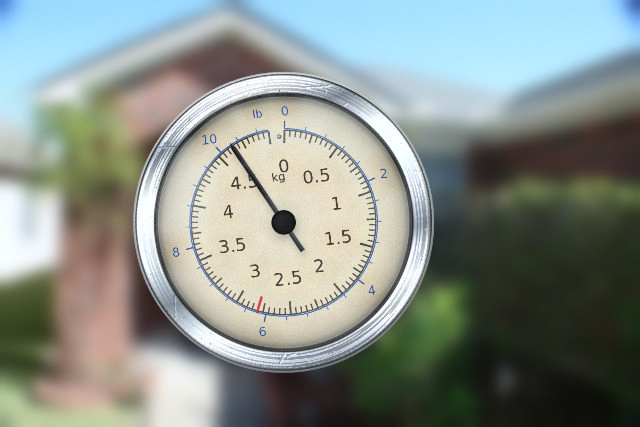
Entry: 4.65; kg
